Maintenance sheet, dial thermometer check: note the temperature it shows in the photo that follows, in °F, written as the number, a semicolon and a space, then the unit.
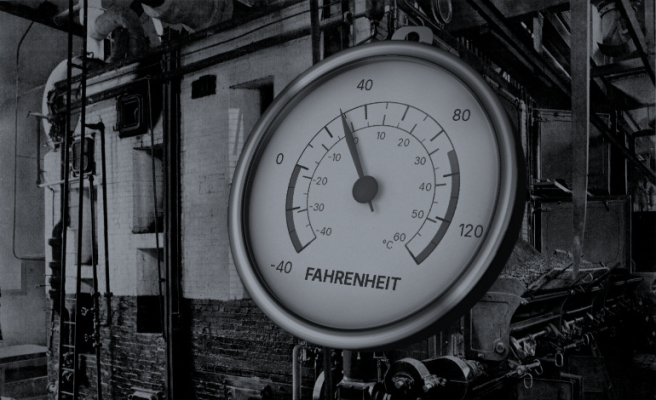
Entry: 30; °F
